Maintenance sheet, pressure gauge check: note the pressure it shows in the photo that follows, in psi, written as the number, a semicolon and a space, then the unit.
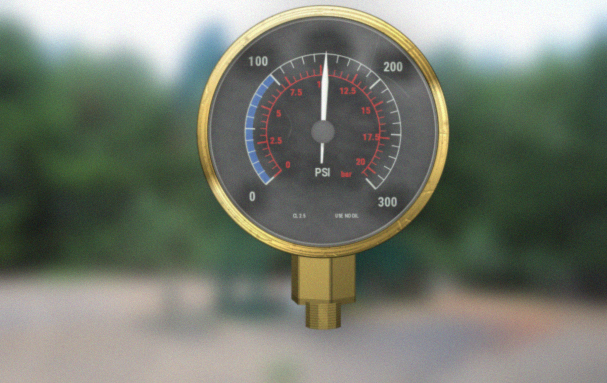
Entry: 150; psi
